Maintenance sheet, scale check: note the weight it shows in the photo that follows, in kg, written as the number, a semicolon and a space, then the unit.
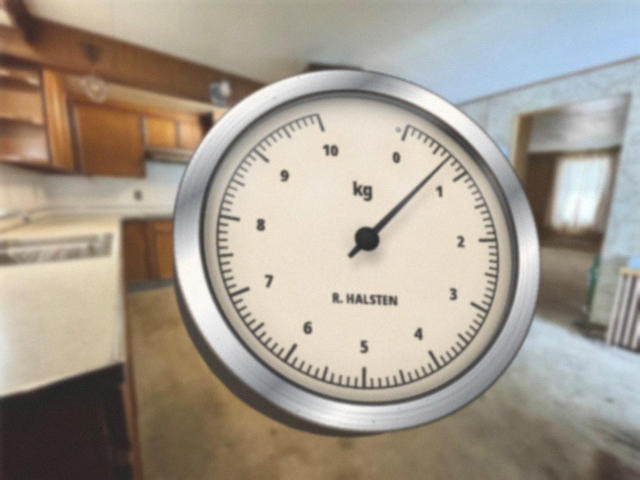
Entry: 0.7; kg
